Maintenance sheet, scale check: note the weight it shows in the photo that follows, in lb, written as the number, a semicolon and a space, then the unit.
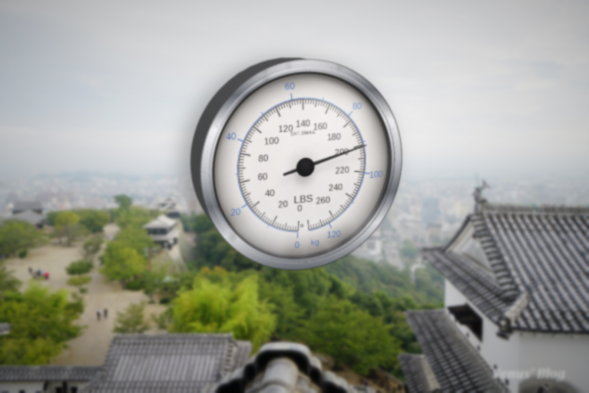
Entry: 200; lb
